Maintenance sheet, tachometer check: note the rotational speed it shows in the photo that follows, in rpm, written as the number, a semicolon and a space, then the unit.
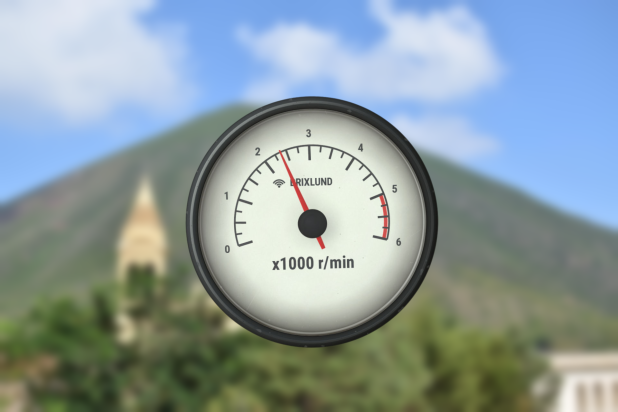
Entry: 2375; rpm
